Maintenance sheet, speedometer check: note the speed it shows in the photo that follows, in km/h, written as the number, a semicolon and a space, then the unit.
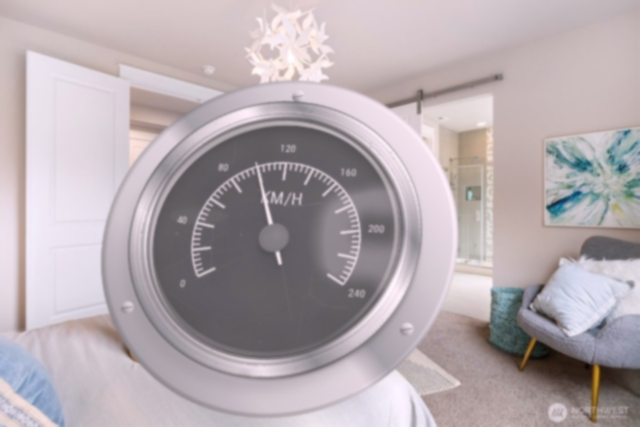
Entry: 100; km/h
